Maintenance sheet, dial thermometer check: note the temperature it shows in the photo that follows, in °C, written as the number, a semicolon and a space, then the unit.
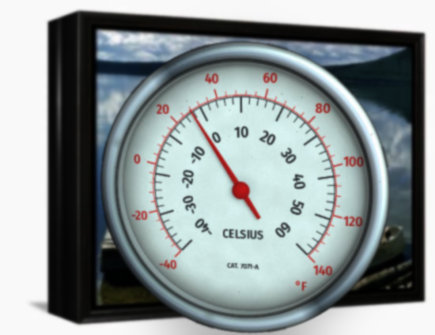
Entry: -2; °C
